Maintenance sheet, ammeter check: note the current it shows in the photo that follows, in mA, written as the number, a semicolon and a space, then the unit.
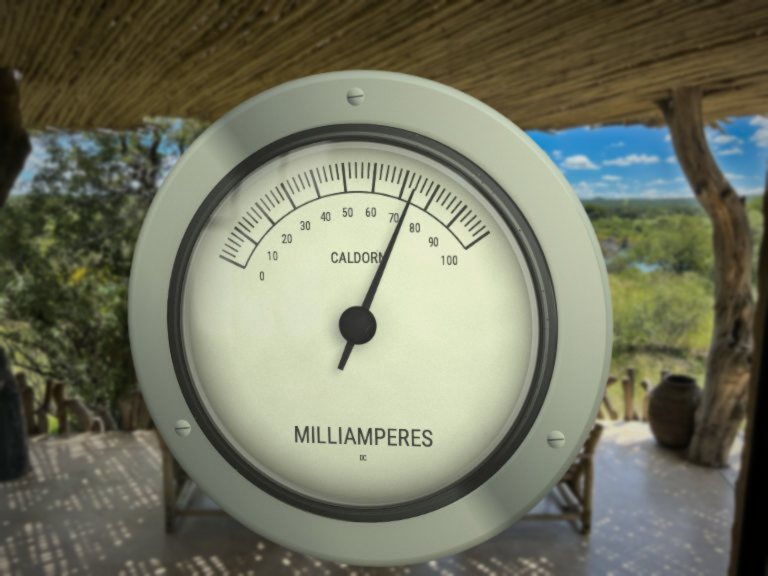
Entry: 74; mA
